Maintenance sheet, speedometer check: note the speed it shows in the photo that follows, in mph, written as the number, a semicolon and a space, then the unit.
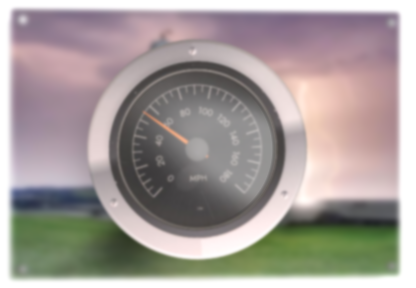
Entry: 55; mph
